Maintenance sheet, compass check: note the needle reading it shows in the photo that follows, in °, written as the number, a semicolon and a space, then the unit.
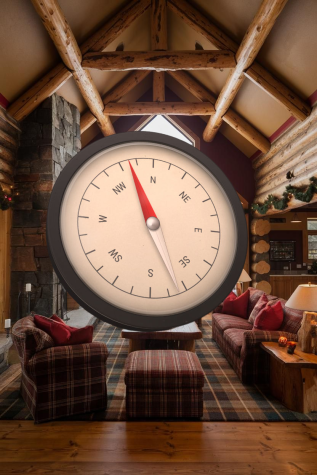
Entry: 337.5; °
